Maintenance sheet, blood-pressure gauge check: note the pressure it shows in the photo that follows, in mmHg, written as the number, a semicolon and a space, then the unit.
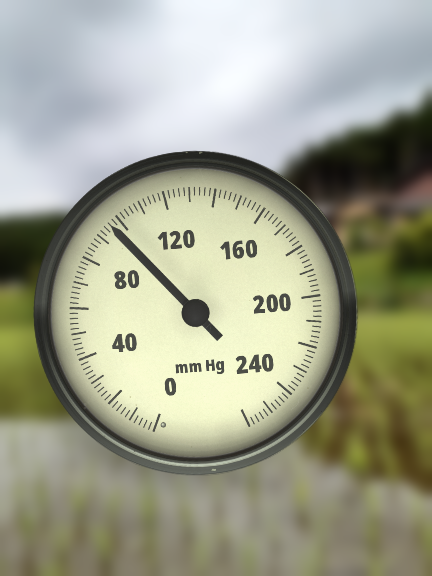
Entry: 96; mmHg
